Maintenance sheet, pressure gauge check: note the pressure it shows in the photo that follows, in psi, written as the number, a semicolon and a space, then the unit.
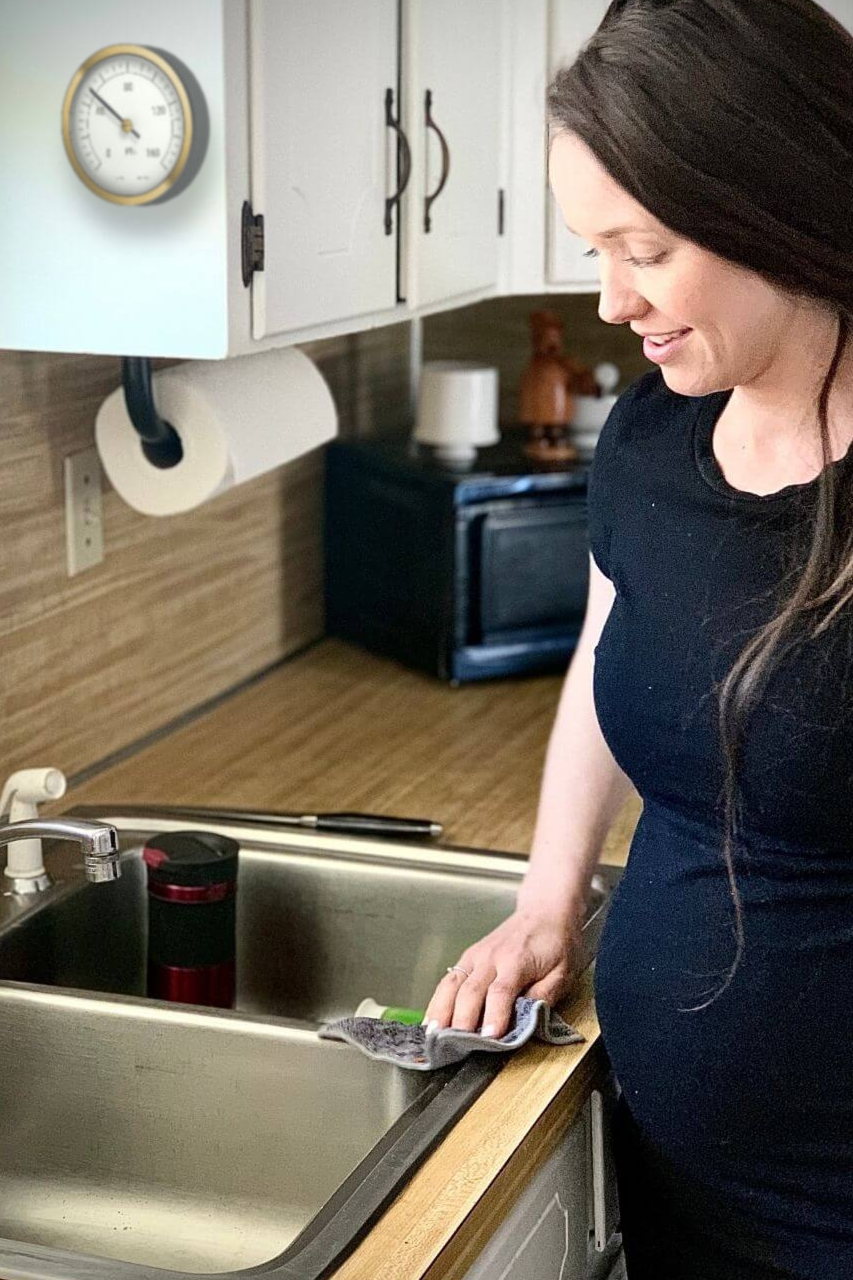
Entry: 50; psi
